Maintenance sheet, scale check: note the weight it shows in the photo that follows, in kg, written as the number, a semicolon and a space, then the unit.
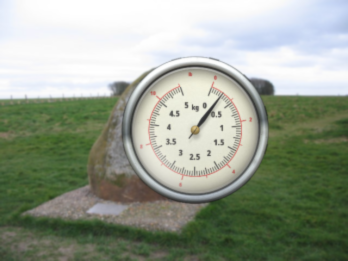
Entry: 0.25; kg
